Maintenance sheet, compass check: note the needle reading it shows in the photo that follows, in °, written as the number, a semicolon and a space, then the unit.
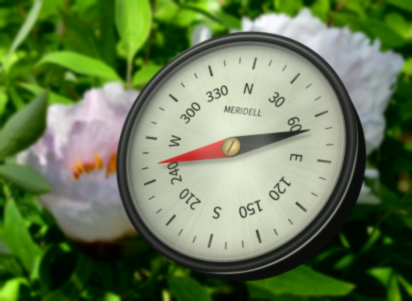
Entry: 250; °
